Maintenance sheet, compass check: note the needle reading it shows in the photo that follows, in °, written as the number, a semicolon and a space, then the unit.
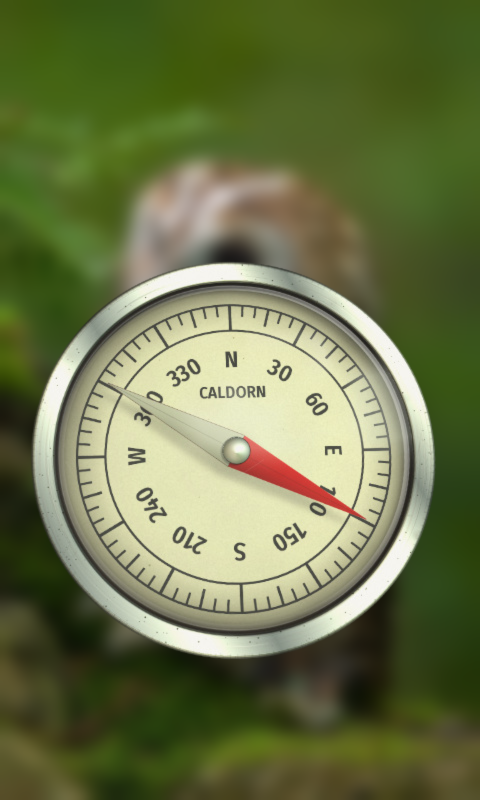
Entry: 120; °
